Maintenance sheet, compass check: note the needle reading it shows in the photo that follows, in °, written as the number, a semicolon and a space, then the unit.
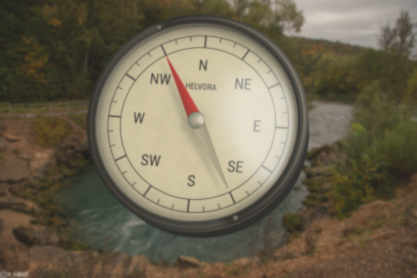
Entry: 330; °
